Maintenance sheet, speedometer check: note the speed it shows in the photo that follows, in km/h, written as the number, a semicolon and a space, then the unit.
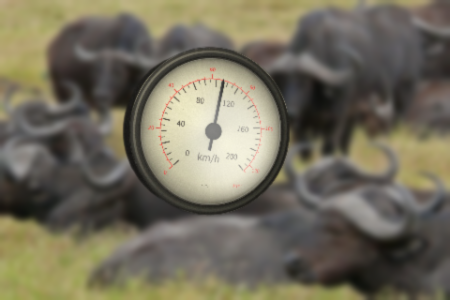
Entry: 105; km/h
